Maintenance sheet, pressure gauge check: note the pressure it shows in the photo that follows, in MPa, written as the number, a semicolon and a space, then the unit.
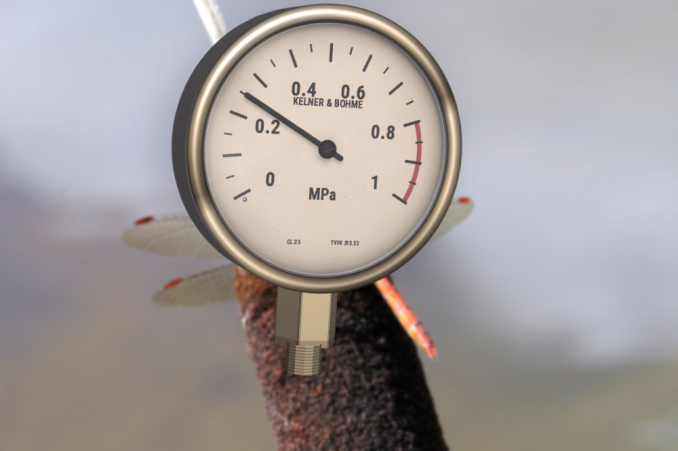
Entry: 0.25; MPa
